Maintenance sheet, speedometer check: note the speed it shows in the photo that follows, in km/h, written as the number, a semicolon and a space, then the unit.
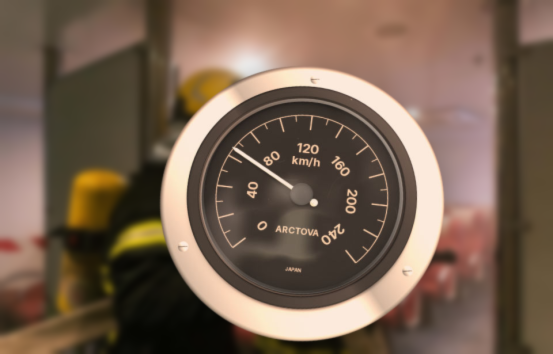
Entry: 65; km/h
